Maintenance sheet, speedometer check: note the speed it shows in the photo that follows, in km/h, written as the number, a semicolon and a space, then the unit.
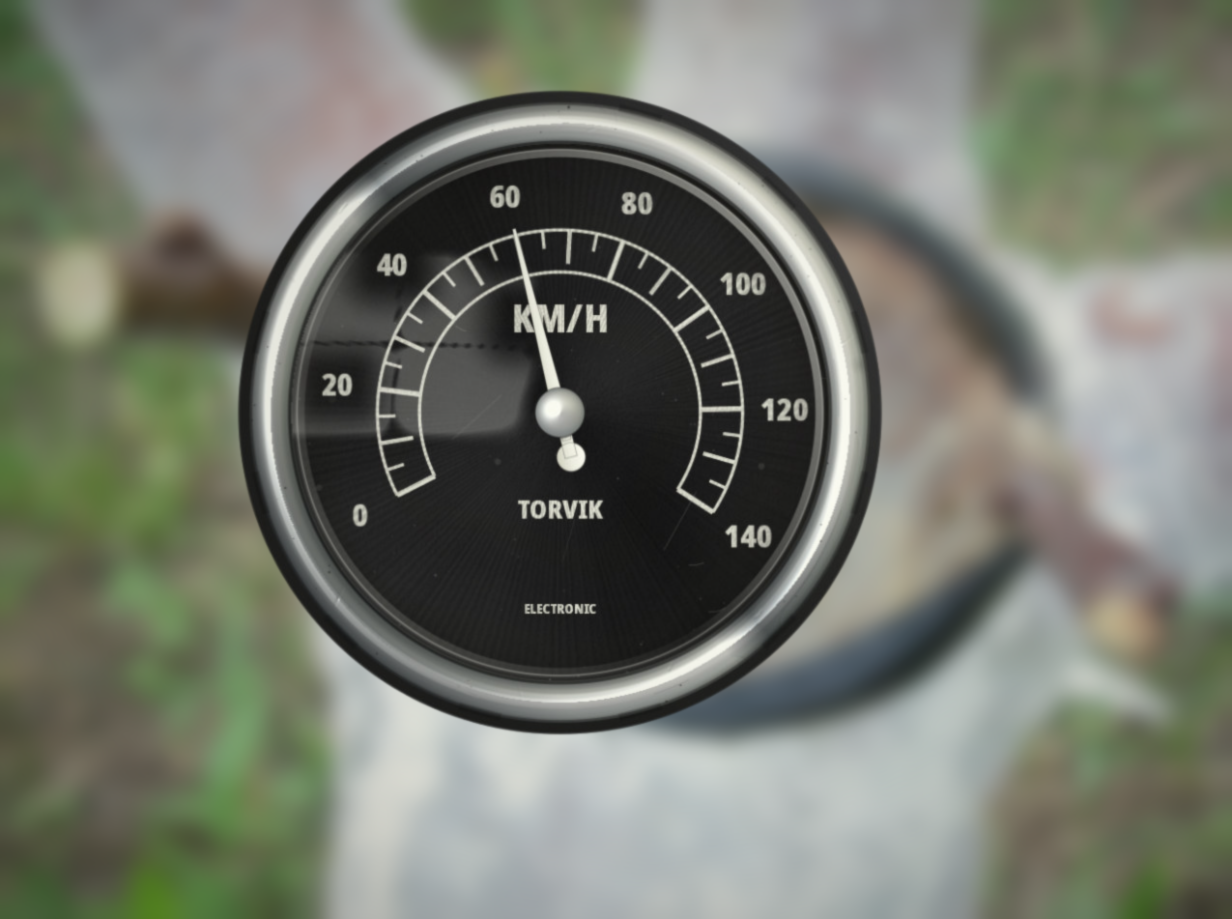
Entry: 60; km/h
